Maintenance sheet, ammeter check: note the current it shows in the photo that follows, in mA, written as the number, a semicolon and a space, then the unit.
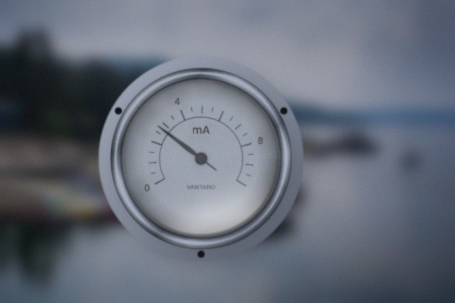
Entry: 2.75; mA
